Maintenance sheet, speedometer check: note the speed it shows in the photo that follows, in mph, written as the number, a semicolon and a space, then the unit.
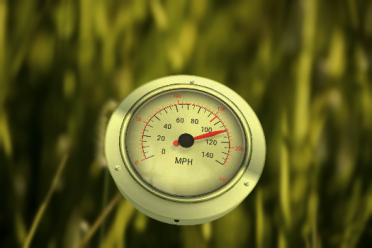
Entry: 110; mph
